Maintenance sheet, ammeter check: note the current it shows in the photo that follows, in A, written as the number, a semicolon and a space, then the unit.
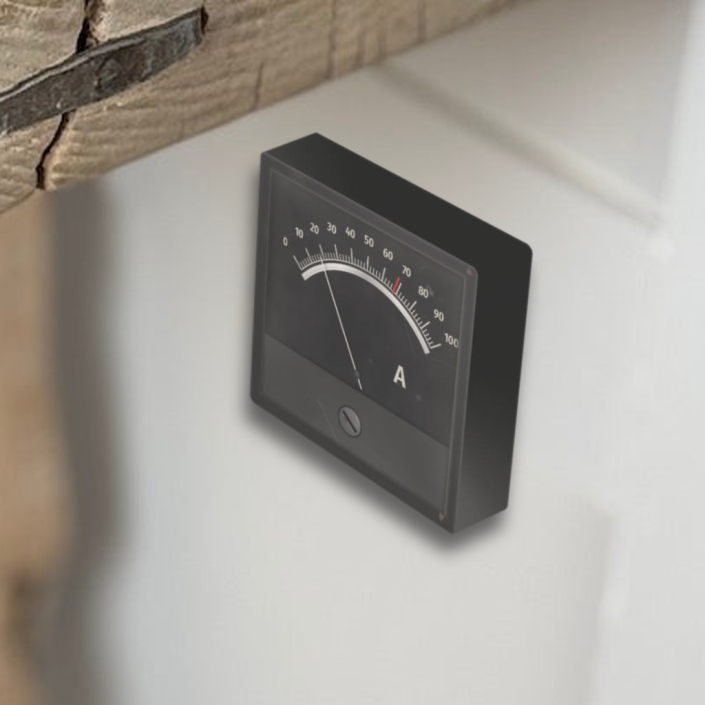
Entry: 20; A
